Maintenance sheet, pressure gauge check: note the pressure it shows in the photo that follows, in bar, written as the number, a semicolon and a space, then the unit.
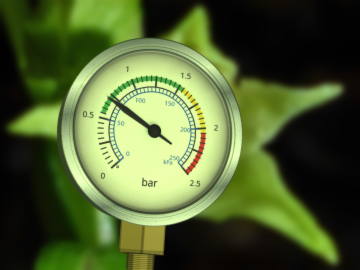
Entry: 0.7; bar
